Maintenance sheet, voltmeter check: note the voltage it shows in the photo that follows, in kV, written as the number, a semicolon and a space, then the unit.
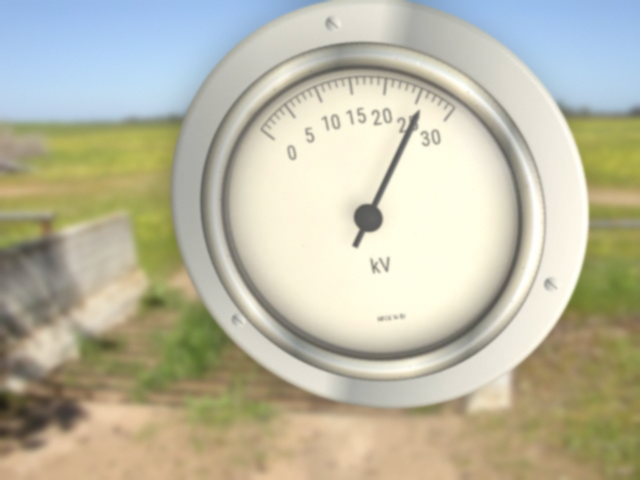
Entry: 26; kV
